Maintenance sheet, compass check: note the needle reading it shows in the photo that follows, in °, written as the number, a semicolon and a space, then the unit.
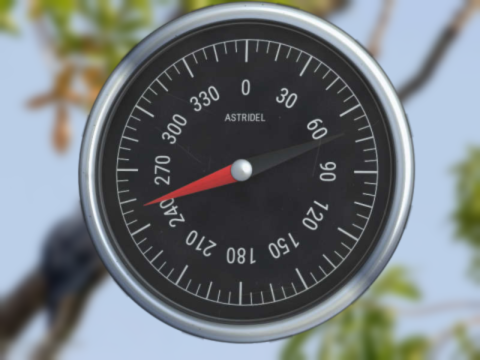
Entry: 250; °
